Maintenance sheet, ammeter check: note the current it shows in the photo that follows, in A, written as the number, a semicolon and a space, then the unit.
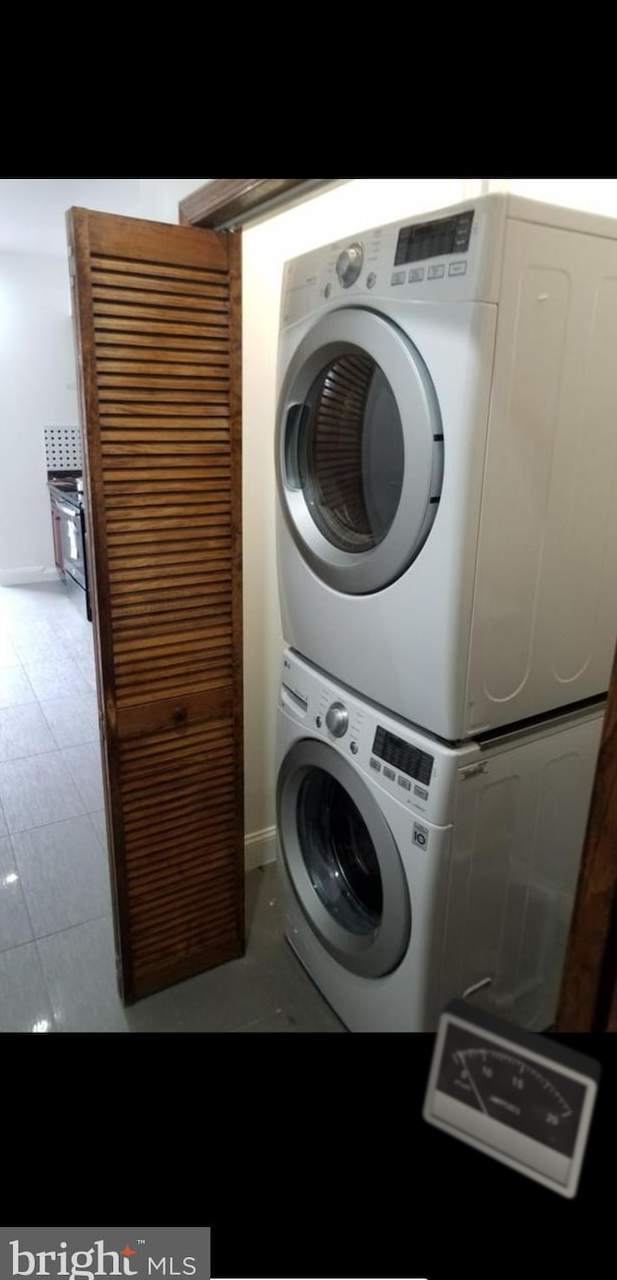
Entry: 5; A
